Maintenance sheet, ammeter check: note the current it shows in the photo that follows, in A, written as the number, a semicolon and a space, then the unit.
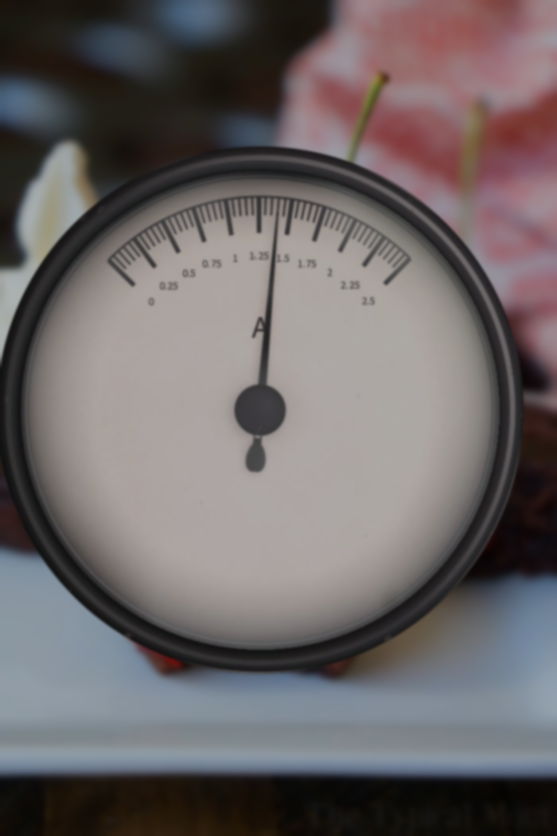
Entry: 1.4; A
